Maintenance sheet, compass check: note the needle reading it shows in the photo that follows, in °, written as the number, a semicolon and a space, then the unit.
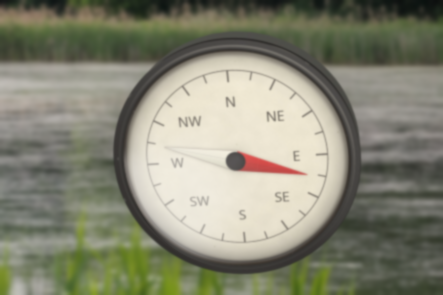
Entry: 105; °
